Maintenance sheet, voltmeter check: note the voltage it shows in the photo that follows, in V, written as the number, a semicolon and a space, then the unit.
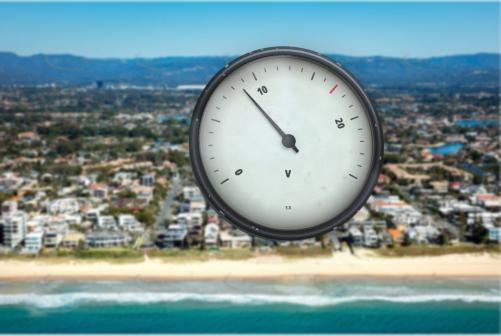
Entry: 8.5; V
